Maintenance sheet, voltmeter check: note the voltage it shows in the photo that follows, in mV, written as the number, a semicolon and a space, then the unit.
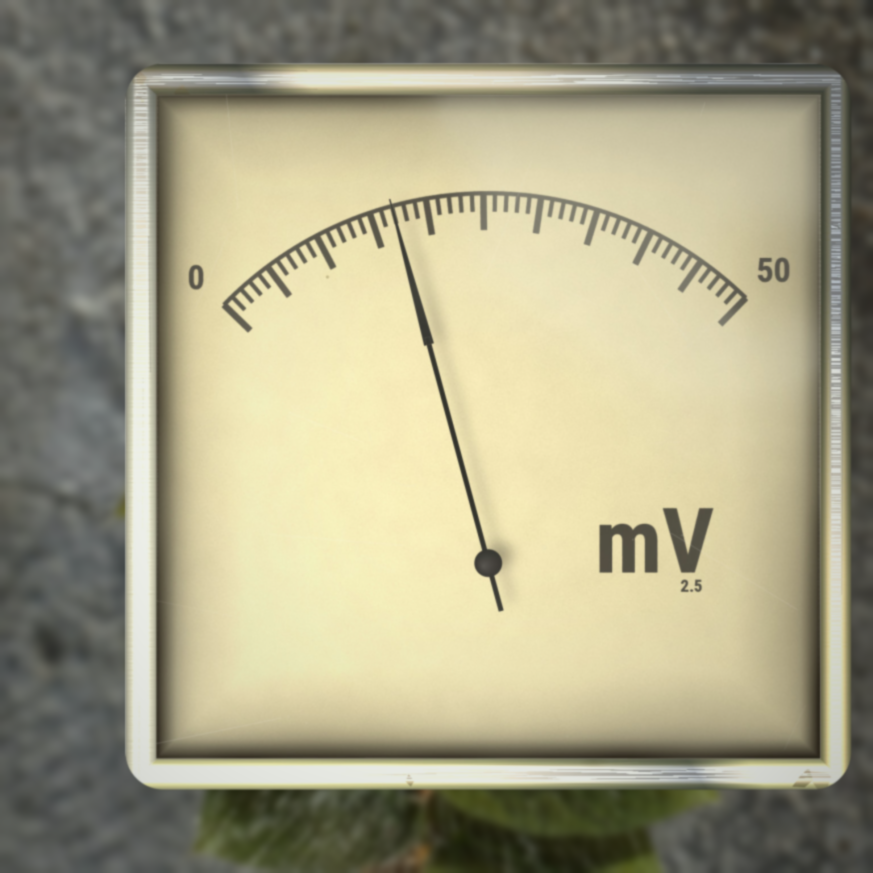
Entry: 17; mV
